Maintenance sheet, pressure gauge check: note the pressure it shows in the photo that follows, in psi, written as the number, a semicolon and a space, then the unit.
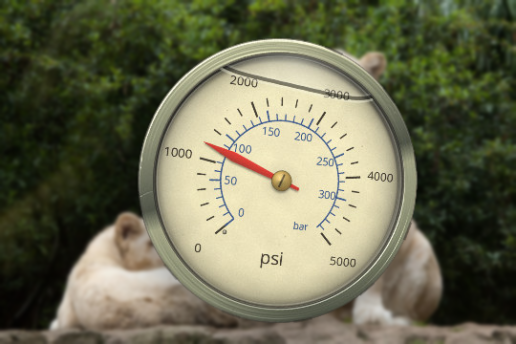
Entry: 1200; psi
